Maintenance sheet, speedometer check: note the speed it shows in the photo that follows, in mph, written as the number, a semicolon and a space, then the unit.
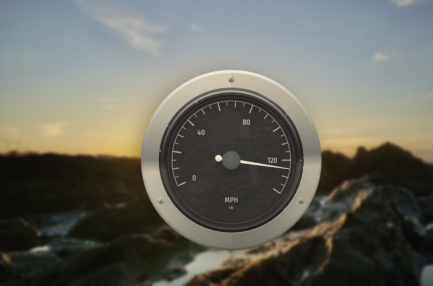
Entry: 125; mph
